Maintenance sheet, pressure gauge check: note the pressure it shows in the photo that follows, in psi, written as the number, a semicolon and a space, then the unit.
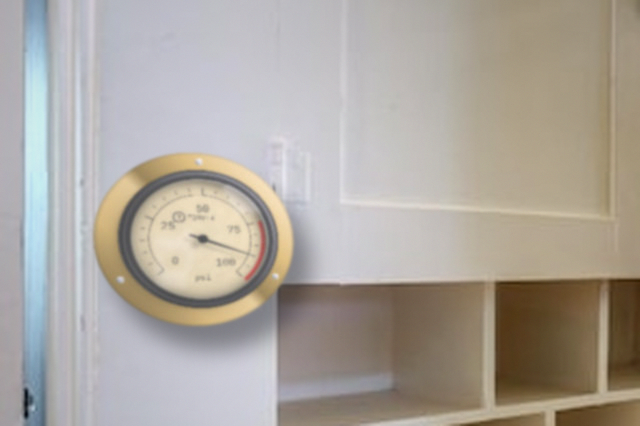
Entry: 90; psi
